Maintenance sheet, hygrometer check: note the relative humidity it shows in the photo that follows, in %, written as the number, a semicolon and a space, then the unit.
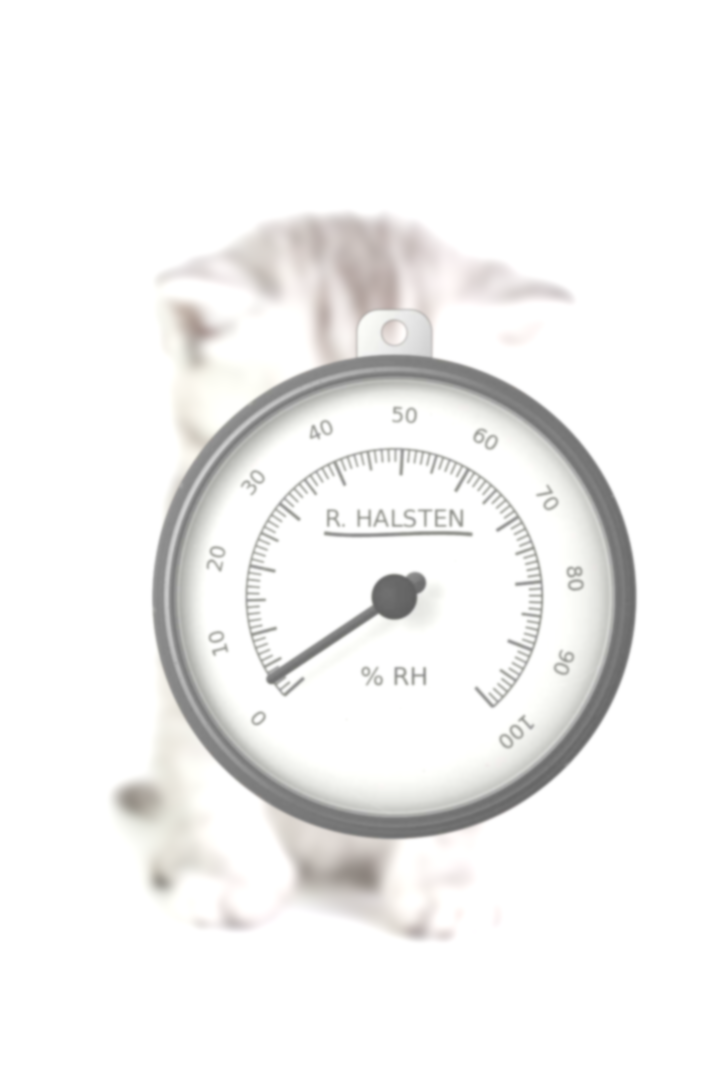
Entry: 3; %
